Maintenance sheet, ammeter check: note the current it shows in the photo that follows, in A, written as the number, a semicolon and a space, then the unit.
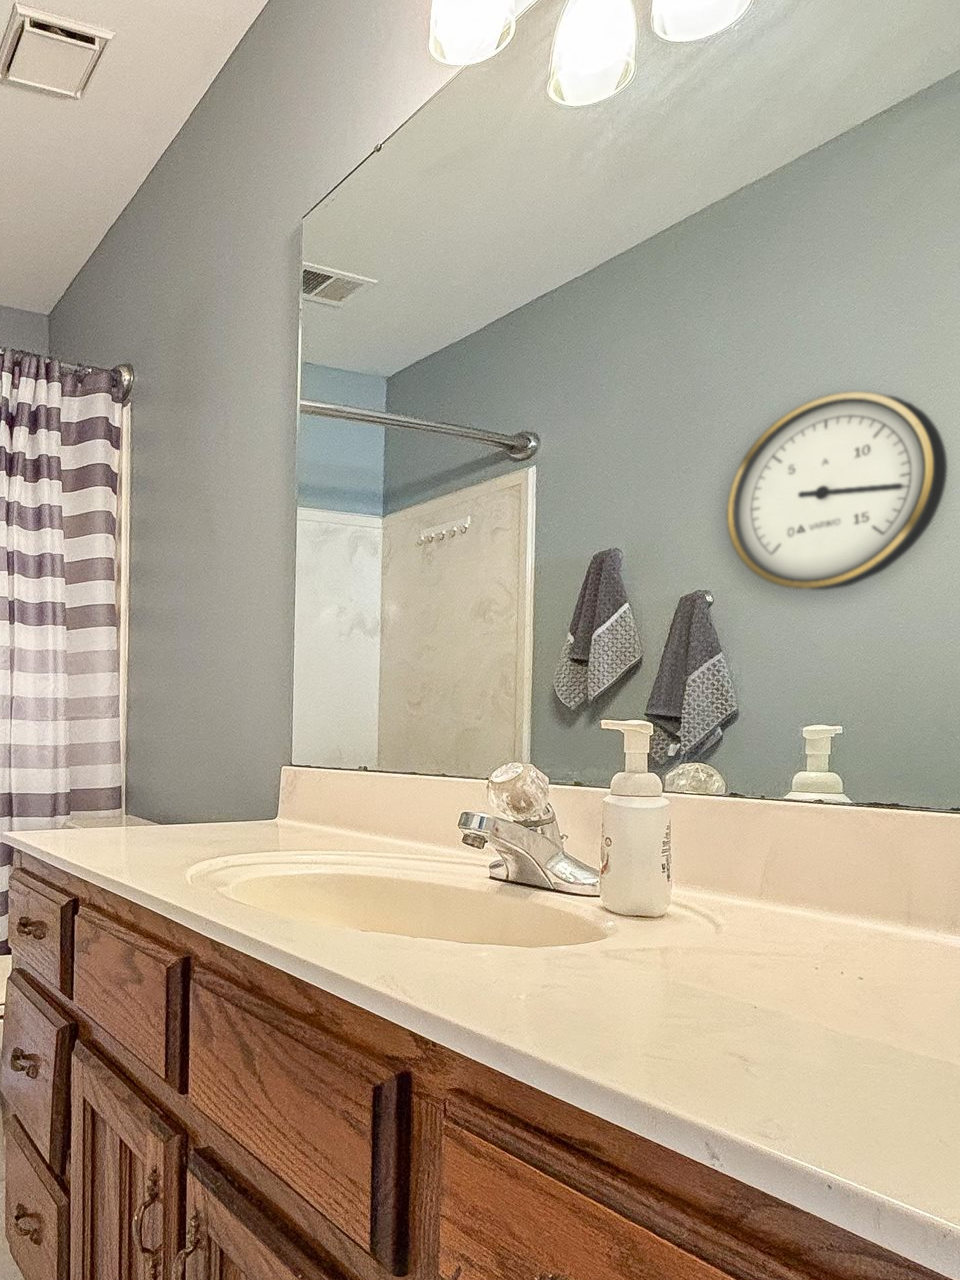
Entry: 13; A
